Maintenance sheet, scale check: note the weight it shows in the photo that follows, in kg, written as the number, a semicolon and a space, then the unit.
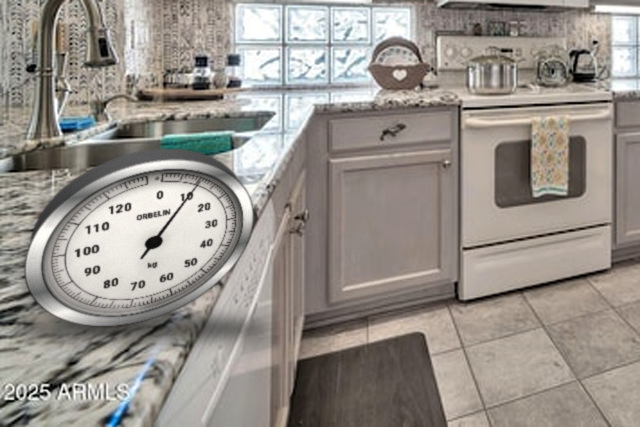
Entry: 10; kg
